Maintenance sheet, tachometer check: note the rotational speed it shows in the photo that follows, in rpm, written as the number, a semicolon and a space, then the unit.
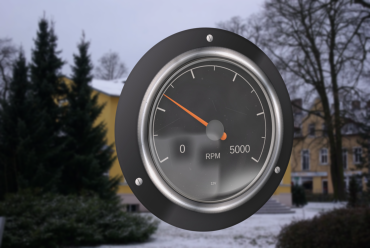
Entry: 1250; rpm
